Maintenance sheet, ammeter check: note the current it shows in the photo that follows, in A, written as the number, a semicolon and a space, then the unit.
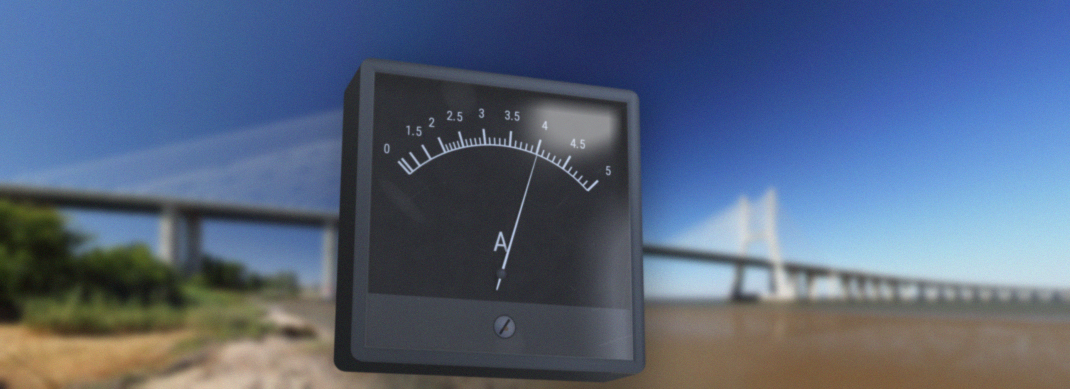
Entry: 4; A
